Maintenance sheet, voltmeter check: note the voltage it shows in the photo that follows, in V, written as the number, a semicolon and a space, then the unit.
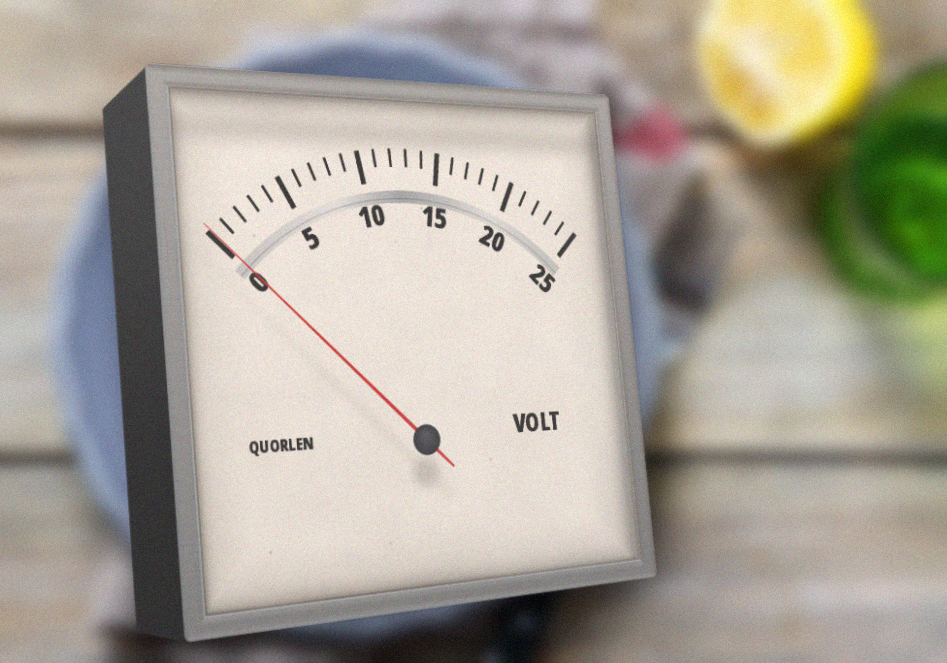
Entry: 0; V
